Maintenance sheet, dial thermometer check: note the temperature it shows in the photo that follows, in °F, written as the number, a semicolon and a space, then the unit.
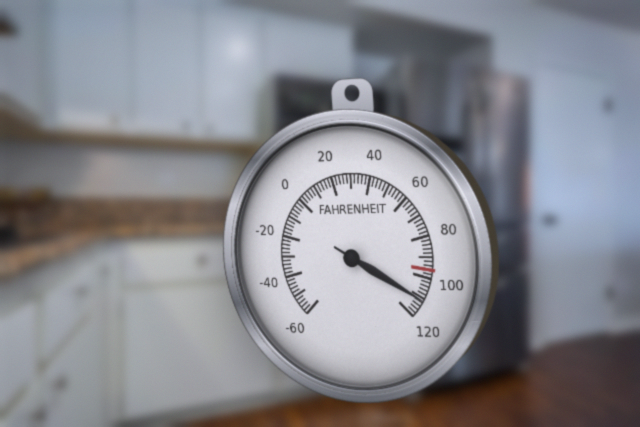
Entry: 110; °F
